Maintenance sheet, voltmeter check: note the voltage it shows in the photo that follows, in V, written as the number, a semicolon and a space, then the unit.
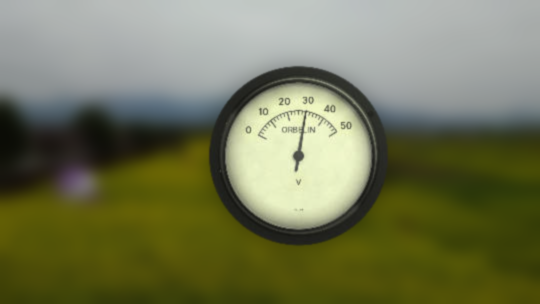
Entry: 30; V
